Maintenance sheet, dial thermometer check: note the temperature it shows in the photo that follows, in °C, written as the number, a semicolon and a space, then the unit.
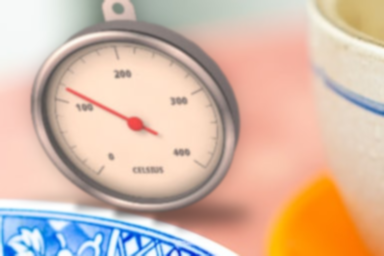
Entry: 120; °C
